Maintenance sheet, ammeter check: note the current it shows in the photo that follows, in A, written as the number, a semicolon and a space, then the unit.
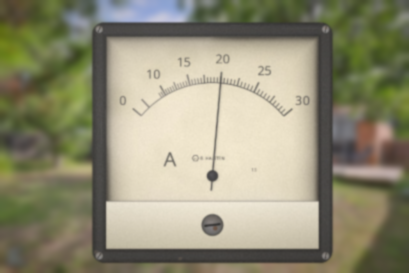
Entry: 20; A
